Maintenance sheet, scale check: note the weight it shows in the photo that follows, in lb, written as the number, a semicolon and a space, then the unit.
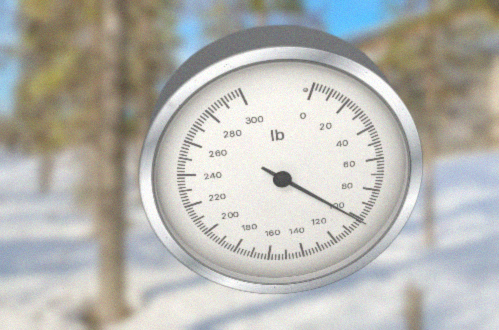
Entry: 100; lb
